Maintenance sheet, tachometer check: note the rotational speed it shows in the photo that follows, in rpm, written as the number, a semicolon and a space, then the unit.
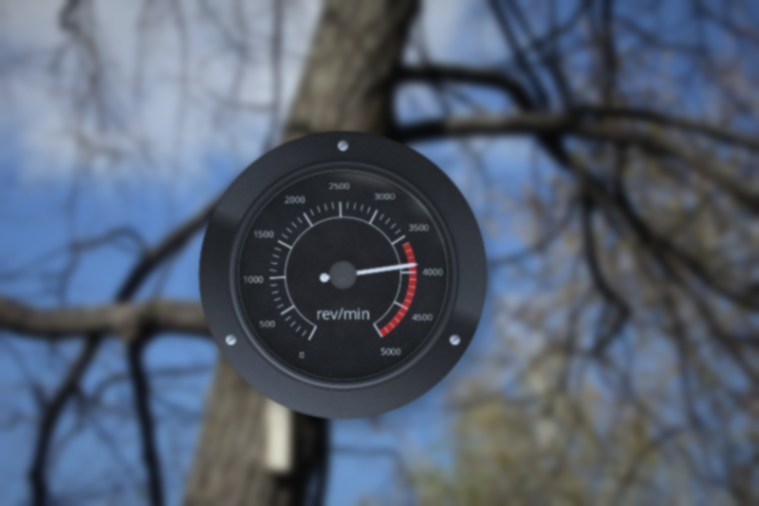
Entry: 3900; rpm
